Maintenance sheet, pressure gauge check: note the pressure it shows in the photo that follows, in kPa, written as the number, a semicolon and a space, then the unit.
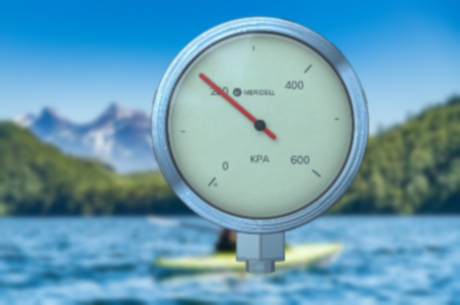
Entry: 200; kPa
